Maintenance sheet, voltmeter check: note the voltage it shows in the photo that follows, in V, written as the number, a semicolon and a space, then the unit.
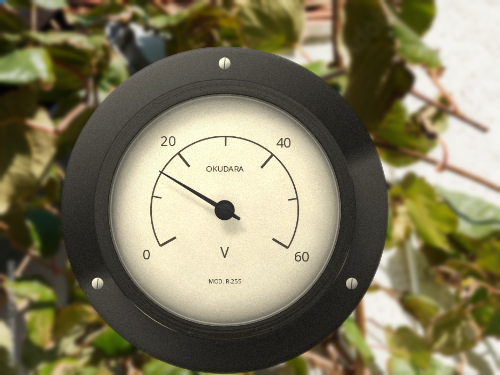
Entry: 15; V
